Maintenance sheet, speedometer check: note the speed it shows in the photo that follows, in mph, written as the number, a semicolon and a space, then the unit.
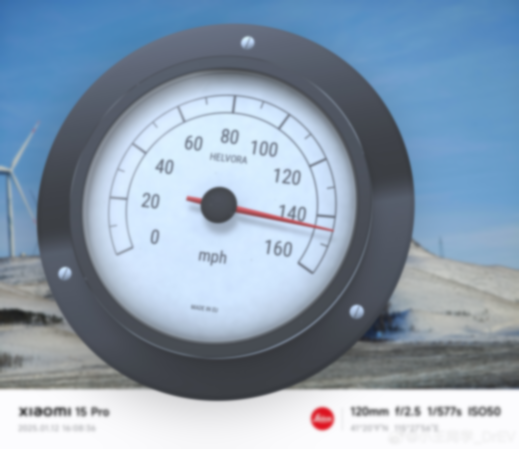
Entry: 145; mph
